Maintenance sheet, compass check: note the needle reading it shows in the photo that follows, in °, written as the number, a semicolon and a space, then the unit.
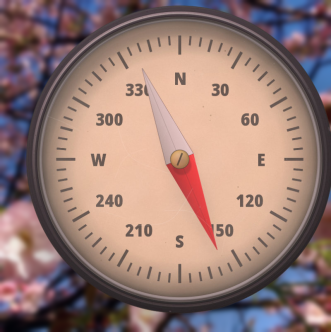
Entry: 157.5; °
